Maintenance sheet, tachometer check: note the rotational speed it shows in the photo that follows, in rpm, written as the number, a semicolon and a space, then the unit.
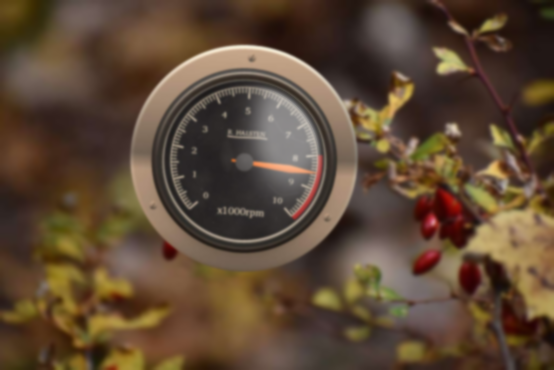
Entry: 8500; rpm
